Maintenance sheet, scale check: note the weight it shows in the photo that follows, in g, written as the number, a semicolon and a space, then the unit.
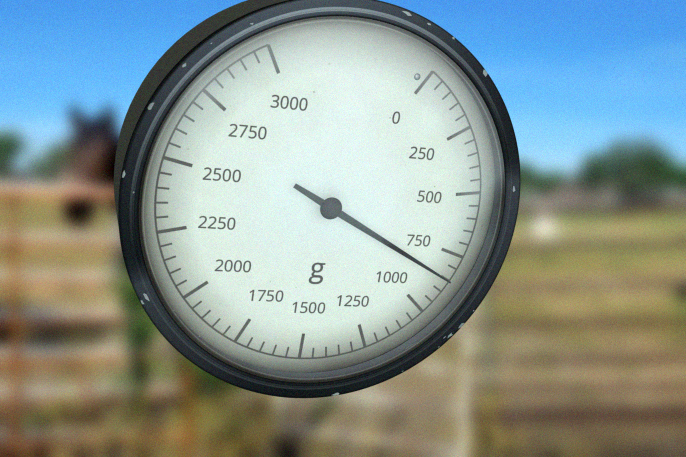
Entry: 850; g
